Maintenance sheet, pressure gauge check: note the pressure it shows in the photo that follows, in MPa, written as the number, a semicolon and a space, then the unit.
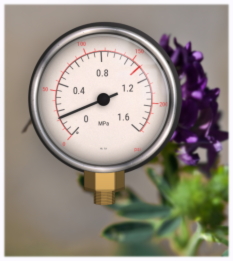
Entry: 0.15; MPa
